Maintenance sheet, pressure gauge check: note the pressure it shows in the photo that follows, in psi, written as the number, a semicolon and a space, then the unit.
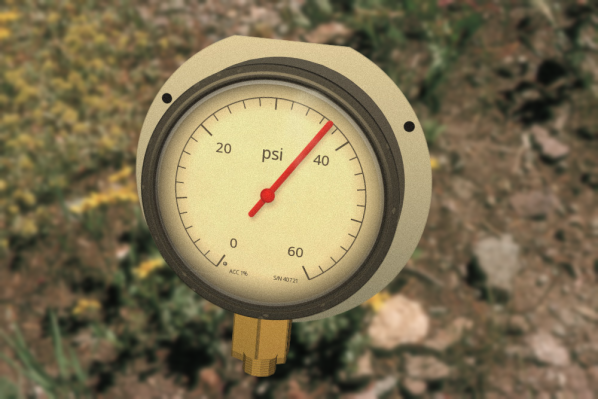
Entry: 37; psi
